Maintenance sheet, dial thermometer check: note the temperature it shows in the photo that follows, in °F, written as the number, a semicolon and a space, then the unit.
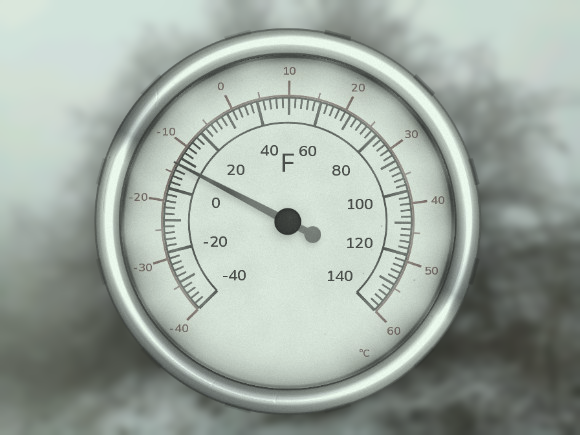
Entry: 8; °F
